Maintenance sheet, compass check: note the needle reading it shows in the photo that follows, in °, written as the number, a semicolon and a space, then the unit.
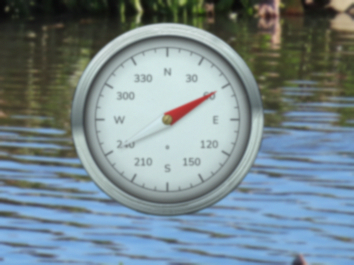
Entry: 60; °
